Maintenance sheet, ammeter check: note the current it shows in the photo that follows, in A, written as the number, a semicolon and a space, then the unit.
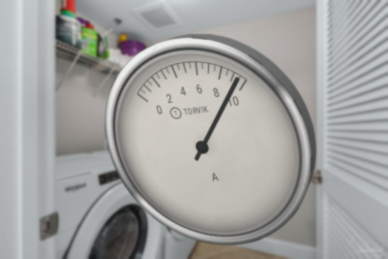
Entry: 9.5; A
